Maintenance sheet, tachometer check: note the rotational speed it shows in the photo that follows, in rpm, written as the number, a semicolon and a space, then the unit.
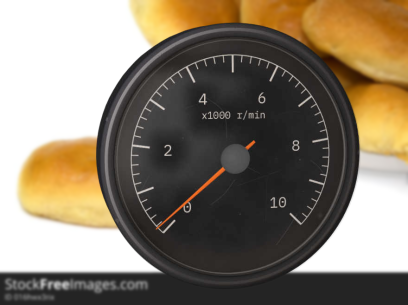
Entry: 200; rpm
